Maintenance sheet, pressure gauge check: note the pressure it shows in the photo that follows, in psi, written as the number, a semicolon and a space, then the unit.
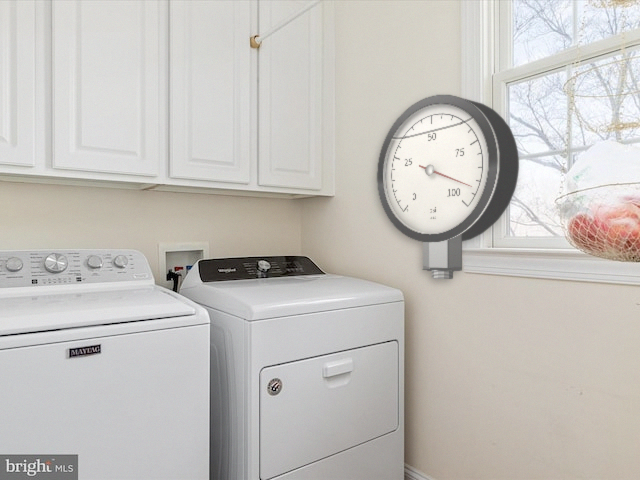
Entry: 92.5; psi
